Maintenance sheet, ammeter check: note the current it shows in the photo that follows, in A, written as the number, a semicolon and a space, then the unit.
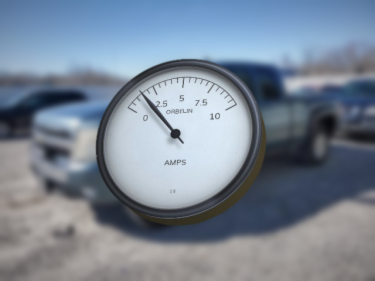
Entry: 1.5; A
